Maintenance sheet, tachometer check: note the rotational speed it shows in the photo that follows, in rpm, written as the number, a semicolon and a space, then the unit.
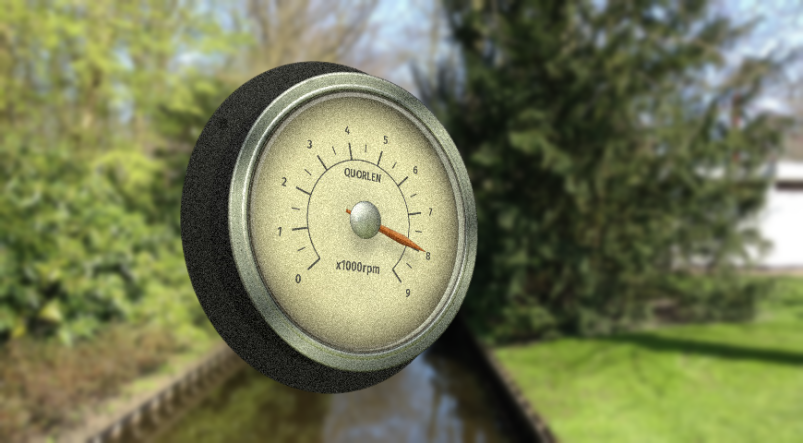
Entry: 8000; rpm
